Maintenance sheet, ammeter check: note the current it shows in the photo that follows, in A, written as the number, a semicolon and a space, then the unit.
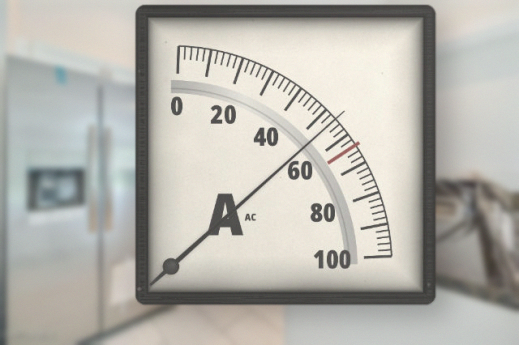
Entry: 54; A
